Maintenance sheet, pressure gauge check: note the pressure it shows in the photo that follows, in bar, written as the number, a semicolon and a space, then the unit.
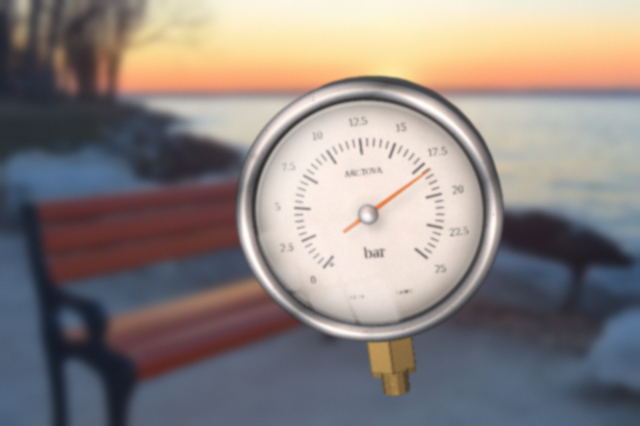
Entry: 18; bar
